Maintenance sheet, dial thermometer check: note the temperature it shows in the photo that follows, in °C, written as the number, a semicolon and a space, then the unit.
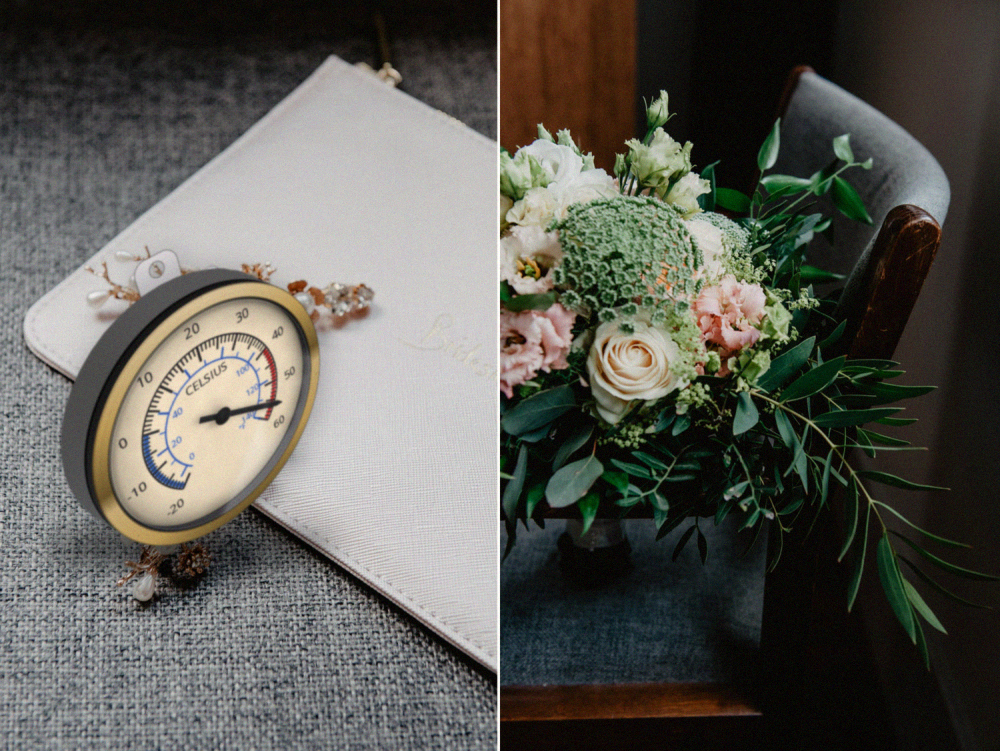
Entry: 55; °C
